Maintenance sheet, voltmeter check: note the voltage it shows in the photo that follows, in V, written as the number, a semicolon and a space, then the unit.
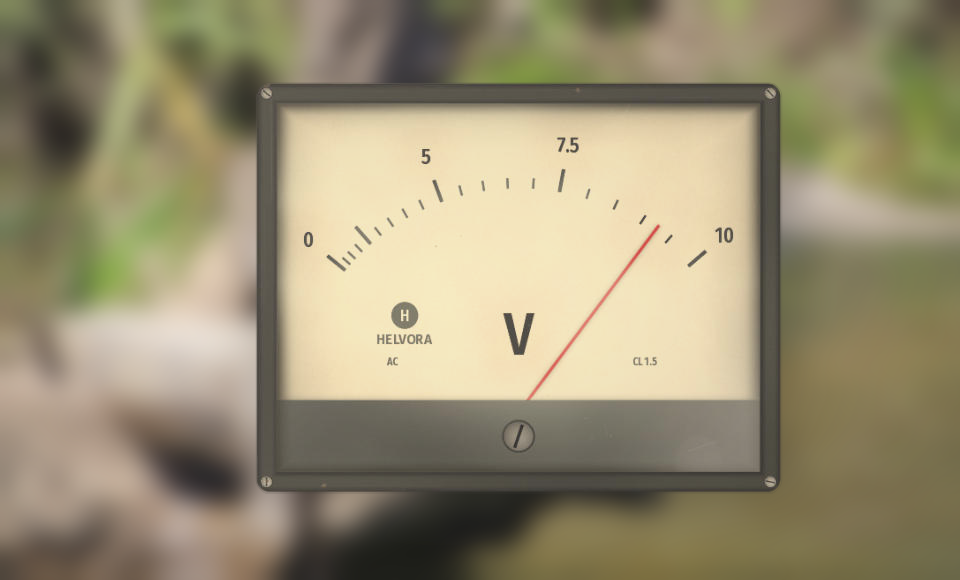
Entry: 9.25; V
